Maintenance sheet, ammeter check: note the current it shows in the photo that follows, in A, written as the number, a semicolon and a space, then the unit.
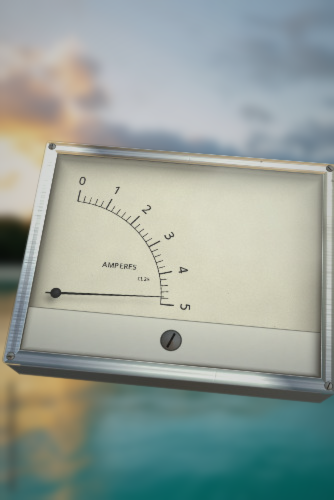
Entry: 4.8; A
